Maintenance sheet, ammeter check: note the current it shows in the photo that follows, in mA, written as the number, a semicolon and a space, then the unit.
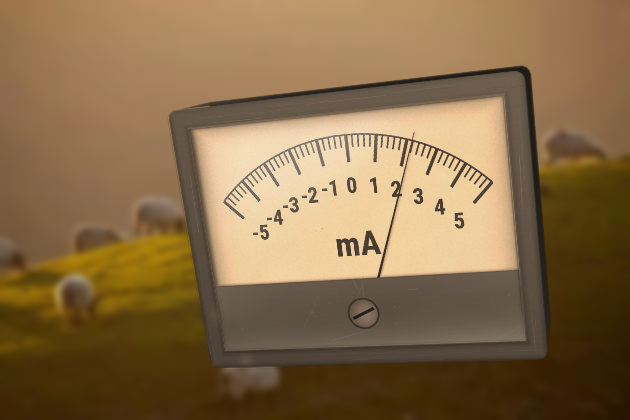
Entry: 2.2; mA
